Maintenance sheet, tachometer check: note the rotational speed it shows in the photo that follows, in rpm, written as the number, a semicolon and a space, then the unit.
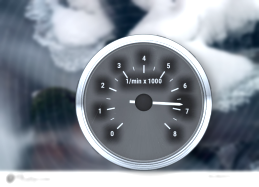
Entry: 6750; rpm
